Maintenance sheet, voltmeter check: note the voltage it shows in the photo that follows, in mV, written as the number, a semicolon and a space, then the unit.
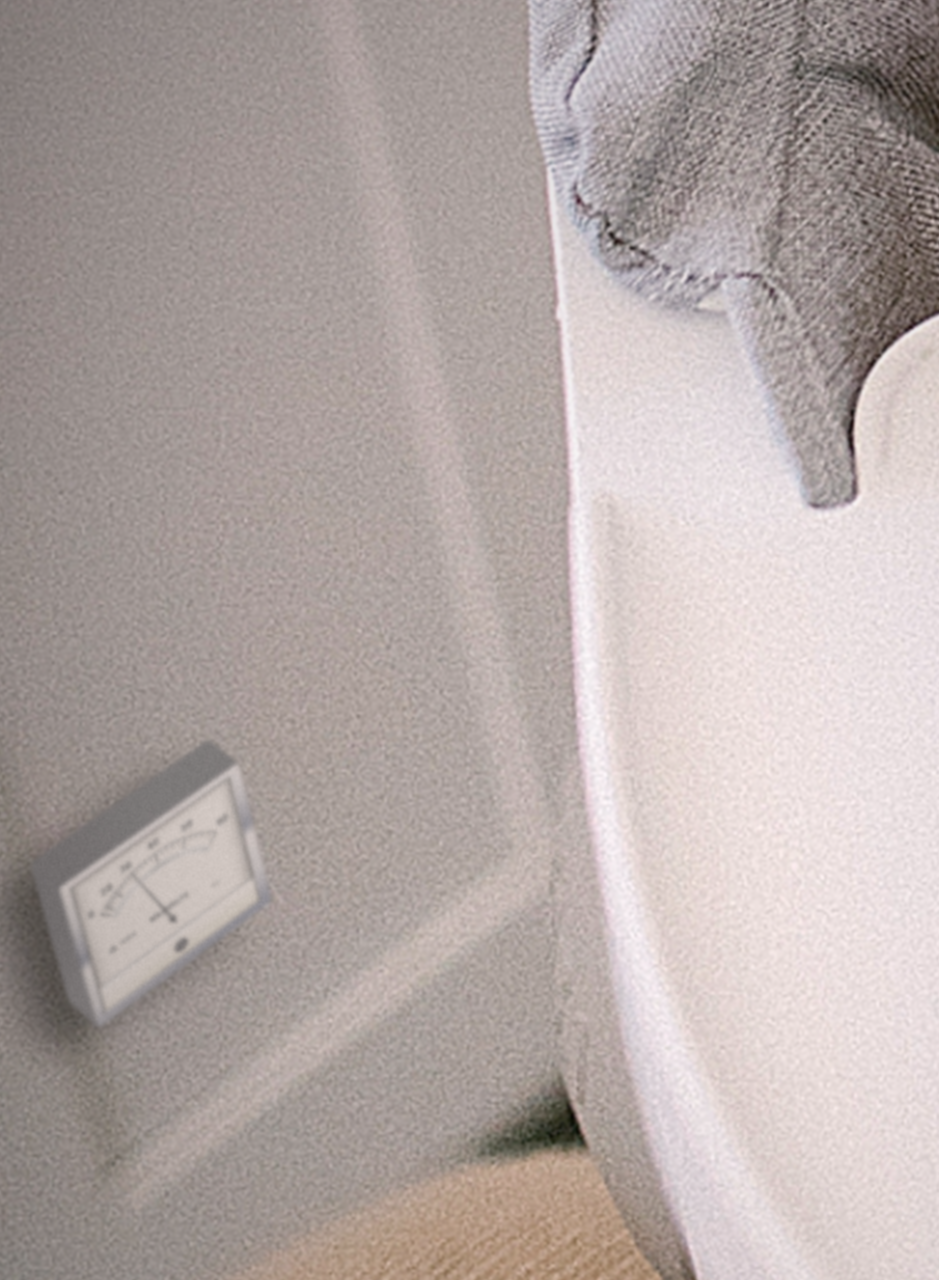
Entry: 30; mV
